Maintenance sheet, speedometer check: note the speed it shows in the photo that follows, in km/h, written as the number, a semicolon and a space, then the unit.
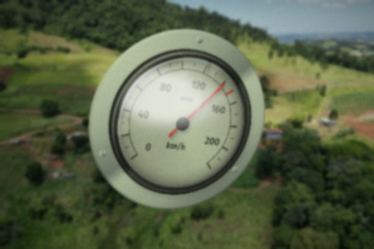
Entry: 140; km/h
